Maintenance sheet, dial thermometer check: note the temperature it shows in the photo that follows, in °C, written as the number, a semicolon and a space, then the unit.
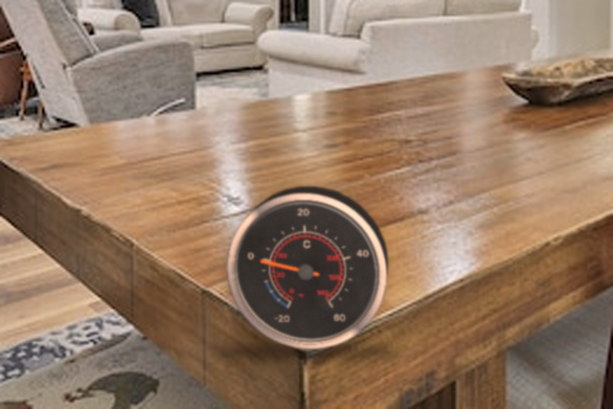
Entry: 0; °C
